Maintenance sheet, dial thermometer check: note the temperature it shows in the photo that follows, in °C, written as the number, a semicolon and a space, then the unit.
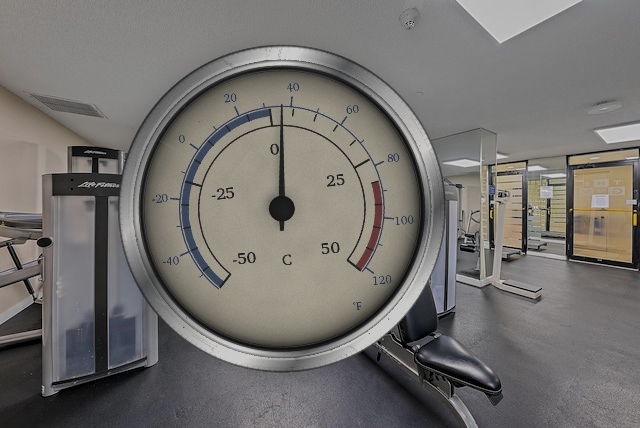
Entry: 2.5; °C
